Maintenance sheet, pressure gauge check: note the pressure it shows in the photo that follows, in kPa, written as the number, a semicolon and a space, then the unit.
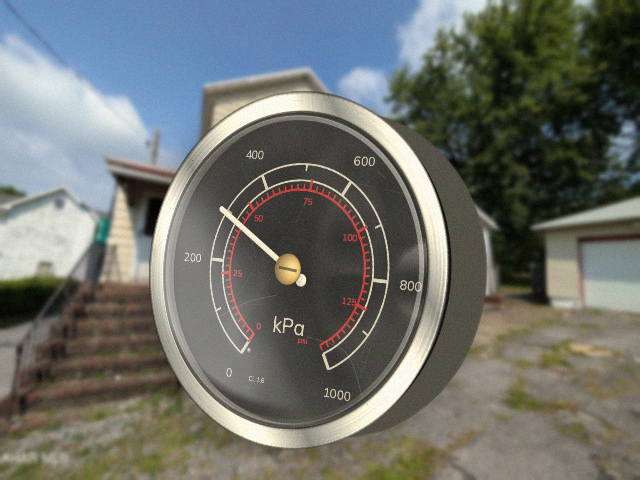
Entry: 300; kPa
